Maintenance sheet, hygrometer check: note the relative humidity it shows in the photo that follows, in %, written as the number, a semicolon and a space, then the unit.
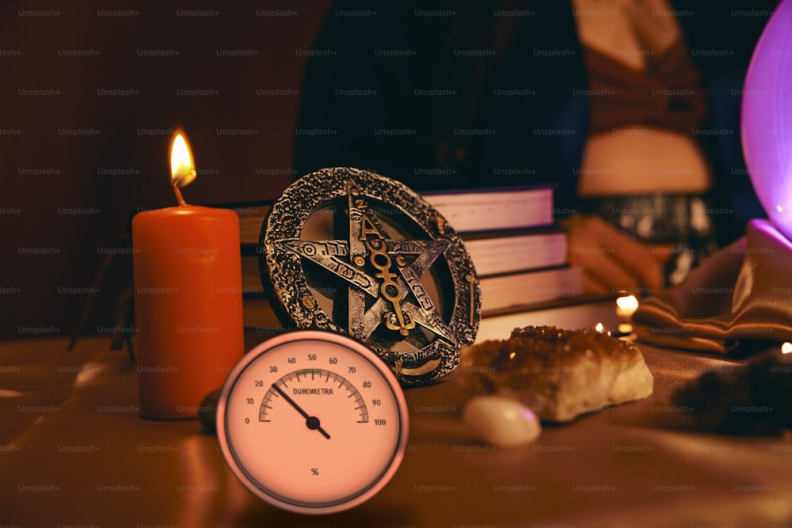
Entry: 25; %
